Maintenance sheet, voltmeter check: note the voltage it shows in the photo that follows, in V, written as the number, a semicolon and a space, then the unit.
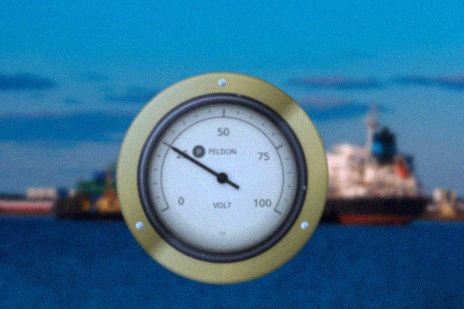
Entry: 25; V
